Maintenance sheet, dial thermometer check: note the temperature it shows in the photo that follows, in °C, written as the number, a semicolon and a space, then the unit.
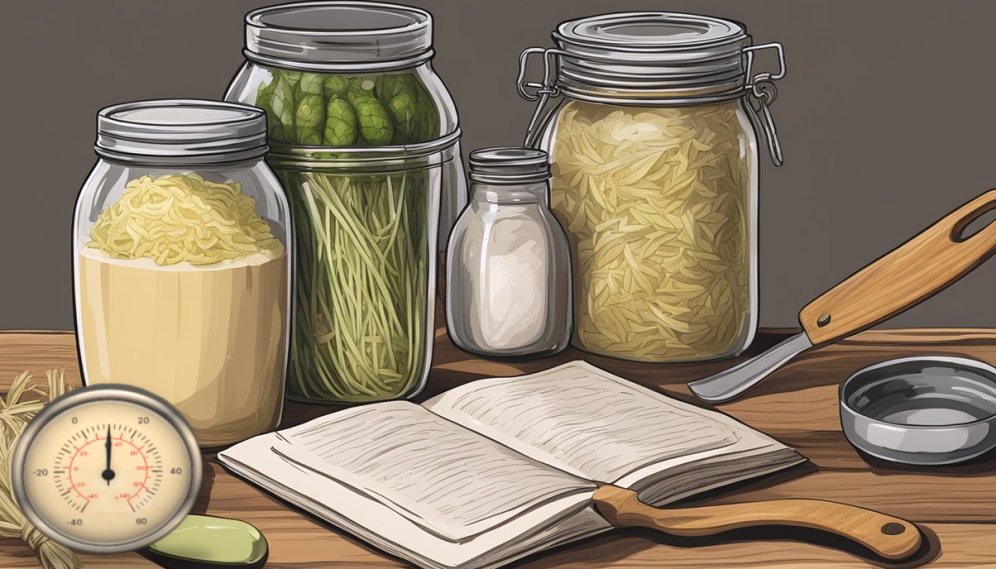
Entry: 10; °C
